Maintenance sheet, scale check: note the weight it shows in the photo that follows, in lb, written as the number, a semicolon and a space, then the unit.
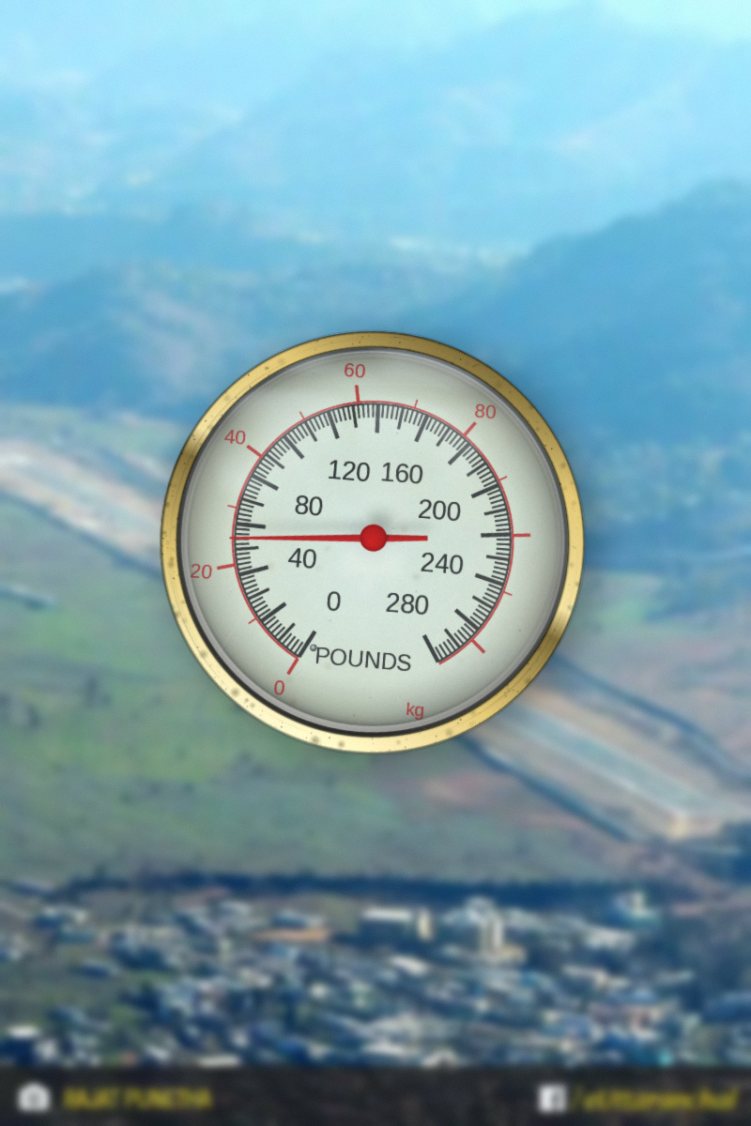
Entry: 54; lb
